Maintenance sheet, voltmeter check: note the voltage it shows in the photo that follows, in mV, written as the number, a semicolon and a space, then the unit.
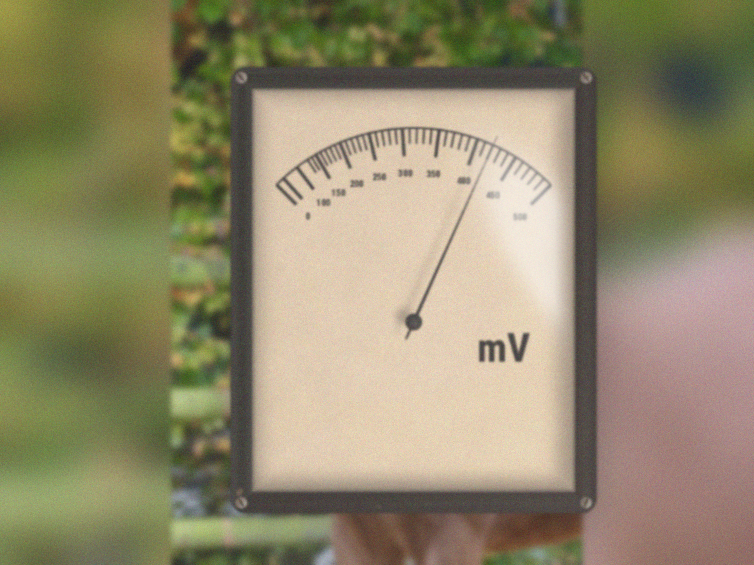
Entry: 420; mV
